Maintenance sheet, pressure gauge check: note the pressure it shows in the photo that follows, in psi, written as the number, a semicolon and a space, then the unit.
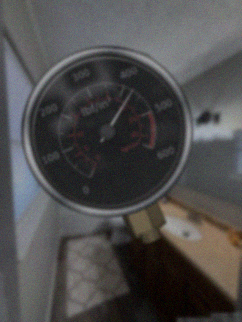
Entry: 425; psi
